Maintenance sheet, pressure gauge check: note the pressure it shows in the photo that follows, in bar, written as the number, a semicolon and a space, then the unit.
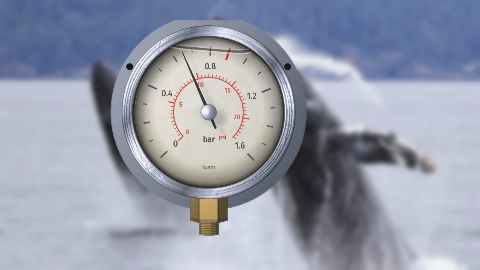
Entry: 0.65; bar
